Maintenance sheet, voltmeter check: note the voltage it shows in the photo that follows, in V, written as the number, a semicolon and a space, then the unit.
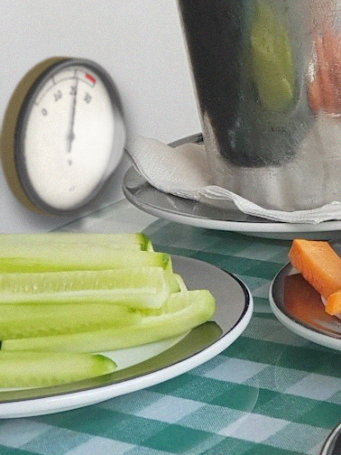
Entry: 20; V
